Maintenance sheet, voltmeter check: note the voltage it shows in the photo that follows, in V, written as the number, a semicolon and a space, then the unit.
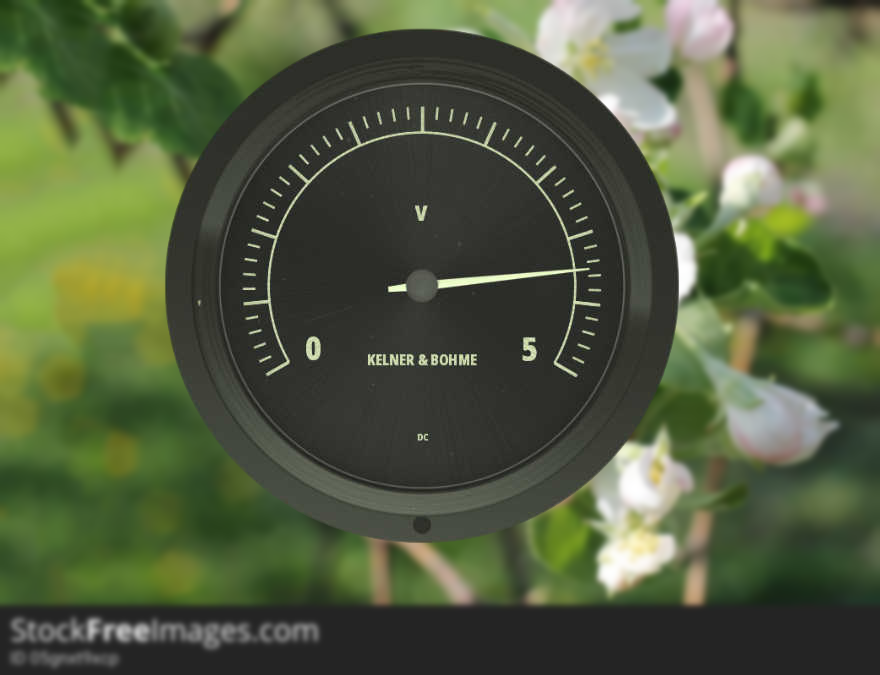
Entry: 4.25; V
